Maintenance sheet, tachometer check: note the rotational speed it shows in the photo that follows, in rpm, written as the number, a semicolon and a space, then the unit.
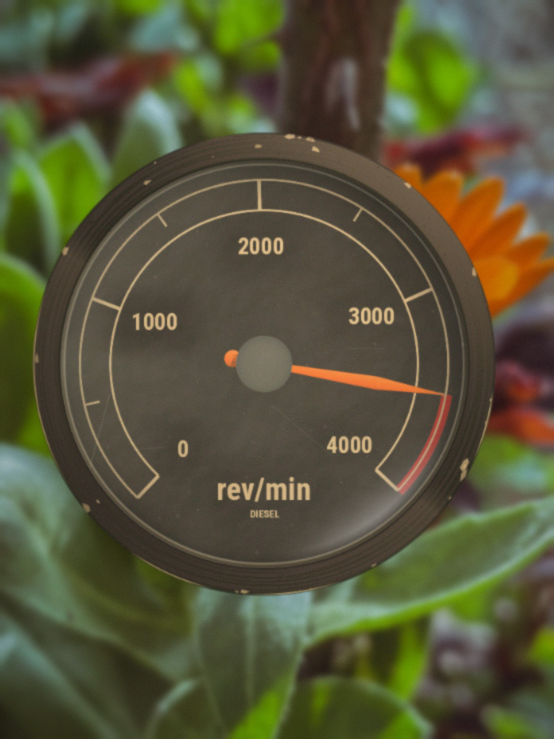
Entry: 3500; rpm
